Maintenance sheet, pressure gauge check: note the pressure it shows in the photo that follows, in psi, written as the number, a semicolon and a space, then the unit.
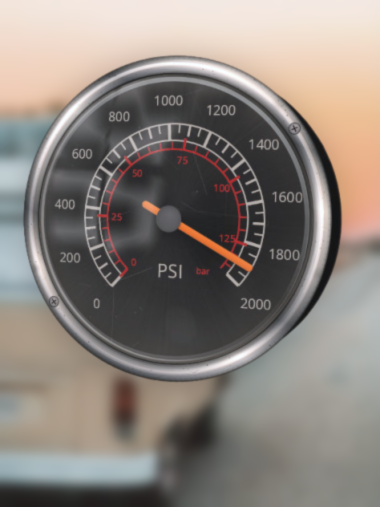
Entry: 1900; psi
